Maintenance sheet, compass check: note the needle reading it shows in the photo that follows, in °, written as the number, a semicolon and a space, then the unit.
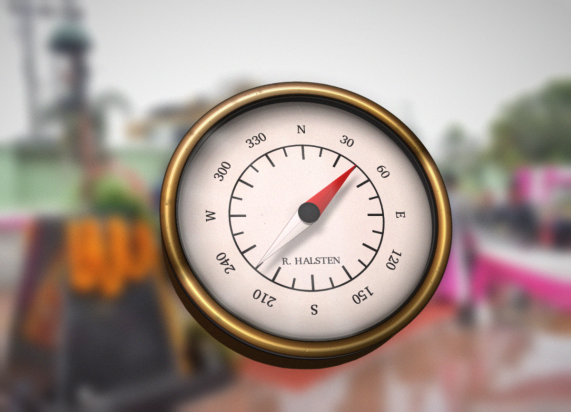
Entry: 45; °
